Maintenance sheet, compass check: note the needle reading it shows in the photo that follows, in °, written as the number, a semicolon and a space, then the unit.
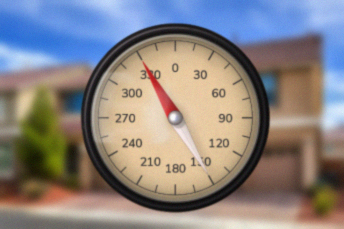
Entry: 330; °
